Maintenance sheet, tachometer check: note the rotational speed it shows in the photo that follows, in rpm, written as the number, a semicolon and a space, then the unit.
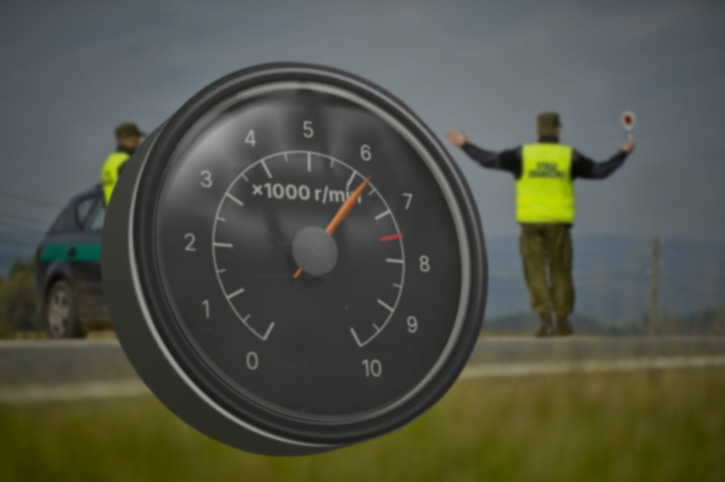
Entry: 6250; rpm
